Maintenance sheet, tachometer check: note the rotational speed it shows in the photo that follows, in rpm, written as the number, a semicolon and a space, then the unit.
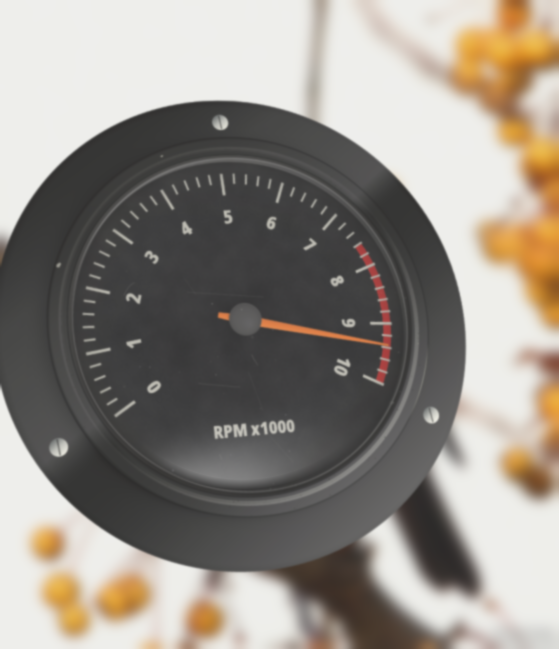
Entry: 9400; rpm
